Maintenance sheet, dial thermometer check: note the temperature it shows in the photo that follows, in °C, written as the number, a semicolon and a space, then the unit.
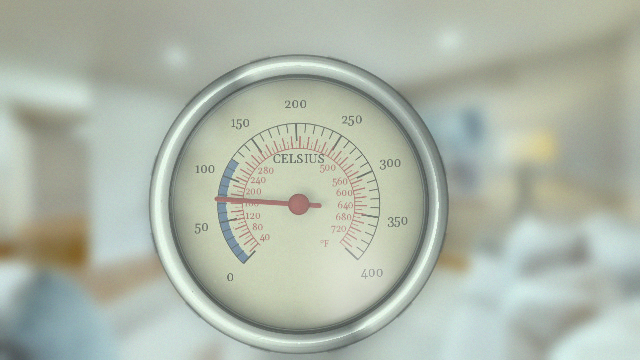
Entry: 75; °C
